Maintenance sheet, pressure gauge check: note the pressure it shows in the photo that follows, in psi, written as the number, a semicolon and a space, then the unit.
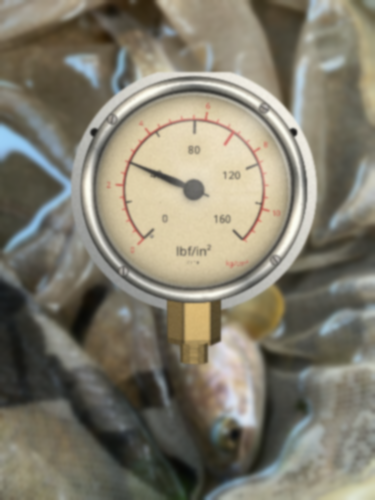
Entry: 40; psi
